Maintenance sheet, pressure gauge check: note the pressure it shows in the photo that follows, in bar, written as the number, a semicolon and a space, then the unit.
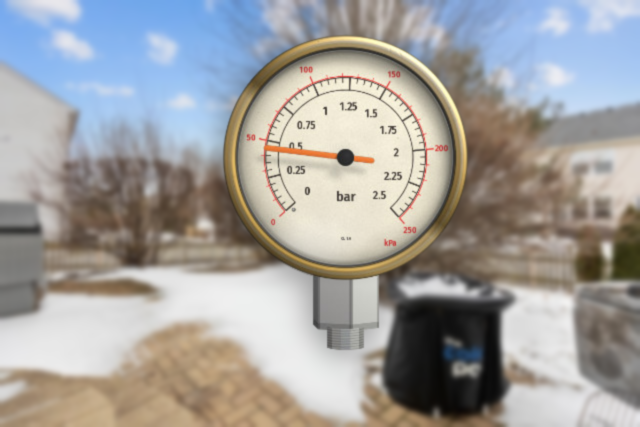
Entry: 0.45; bar
